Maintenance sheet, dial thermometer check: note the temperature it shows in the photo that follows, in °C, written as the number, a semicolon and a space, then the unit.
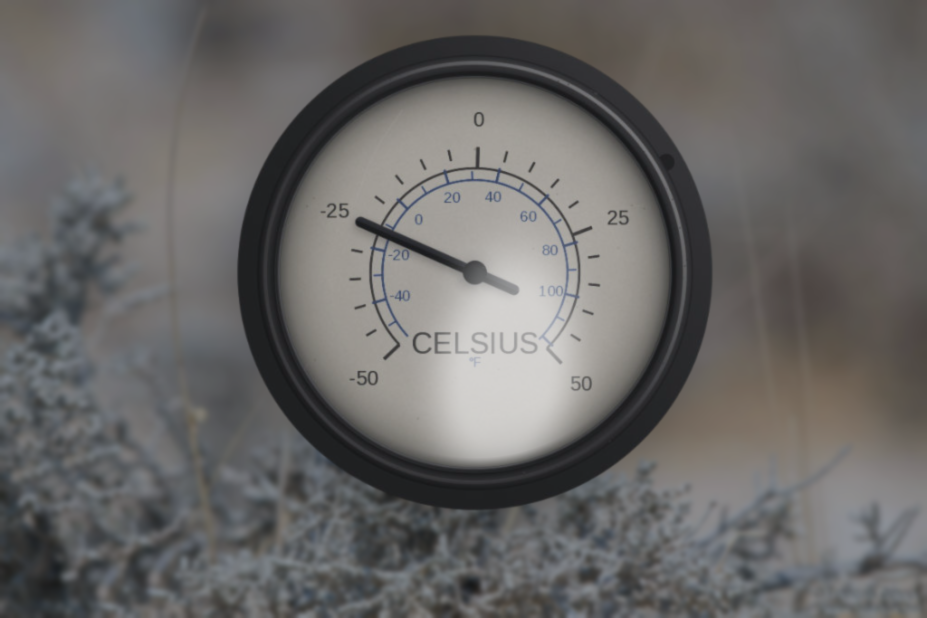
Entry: -25; °C
